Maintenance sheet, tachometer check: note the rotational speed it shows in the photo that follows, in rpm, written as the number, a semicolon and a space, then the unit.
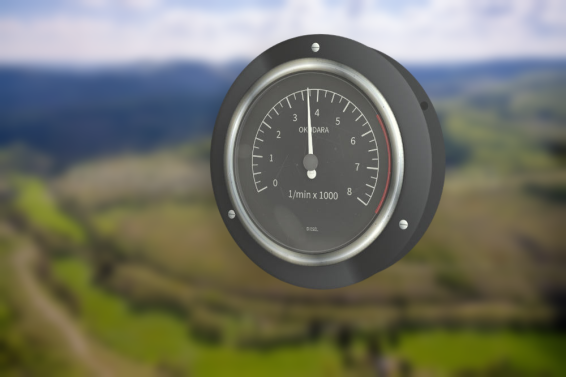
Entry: 3750; rpm
